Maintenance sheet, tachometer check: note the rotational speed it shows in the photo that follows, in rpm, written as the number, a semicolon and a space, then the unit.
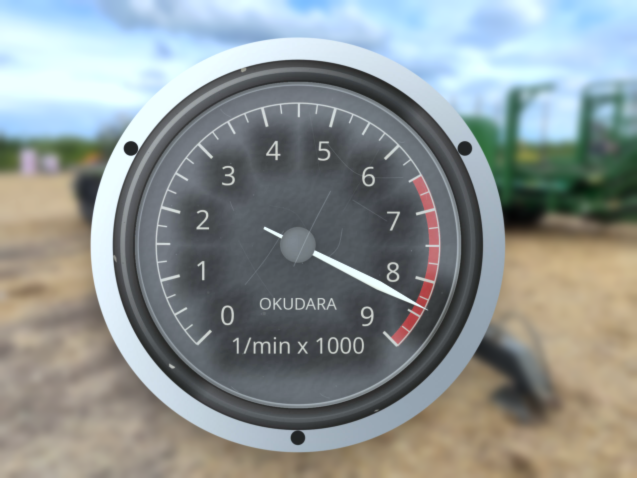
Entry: 8375; rpm
